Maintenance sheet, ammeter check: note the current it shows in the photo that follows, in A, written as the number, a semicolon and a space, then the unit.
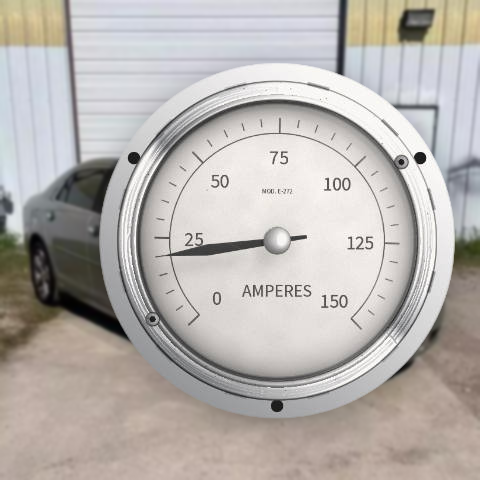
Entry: 20; A
